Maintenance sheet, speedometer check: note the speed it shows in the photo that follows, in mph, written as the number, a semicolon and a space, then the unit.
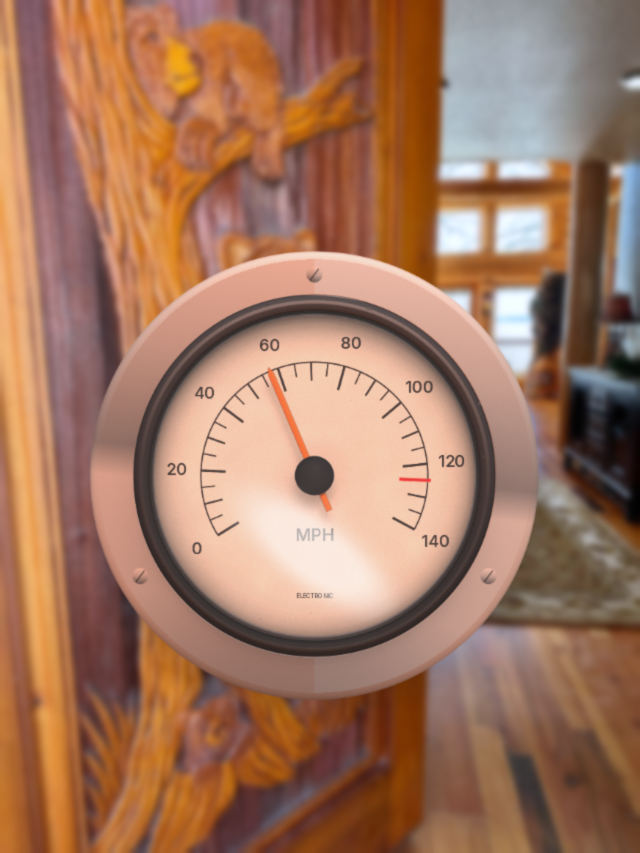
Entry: 57.5; mph
